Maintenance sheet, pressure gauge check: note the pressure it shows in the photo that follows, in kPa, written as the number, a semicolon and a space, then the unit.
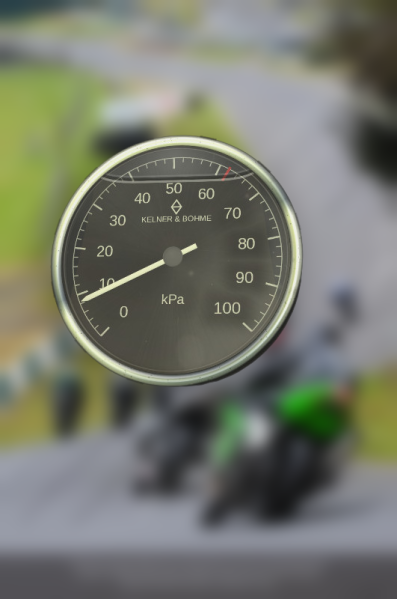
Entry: 8; kPa
